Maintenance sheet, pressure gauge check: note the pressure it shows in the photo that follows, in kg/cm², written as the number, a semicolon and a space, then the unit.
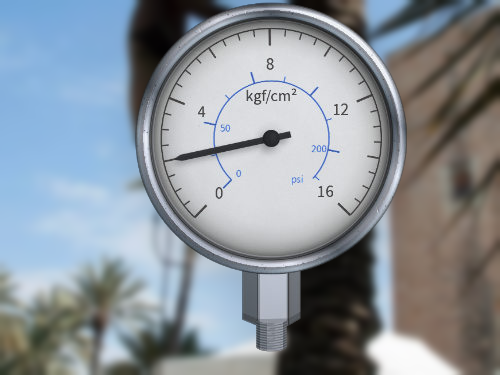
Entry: 2; kg/cm²
